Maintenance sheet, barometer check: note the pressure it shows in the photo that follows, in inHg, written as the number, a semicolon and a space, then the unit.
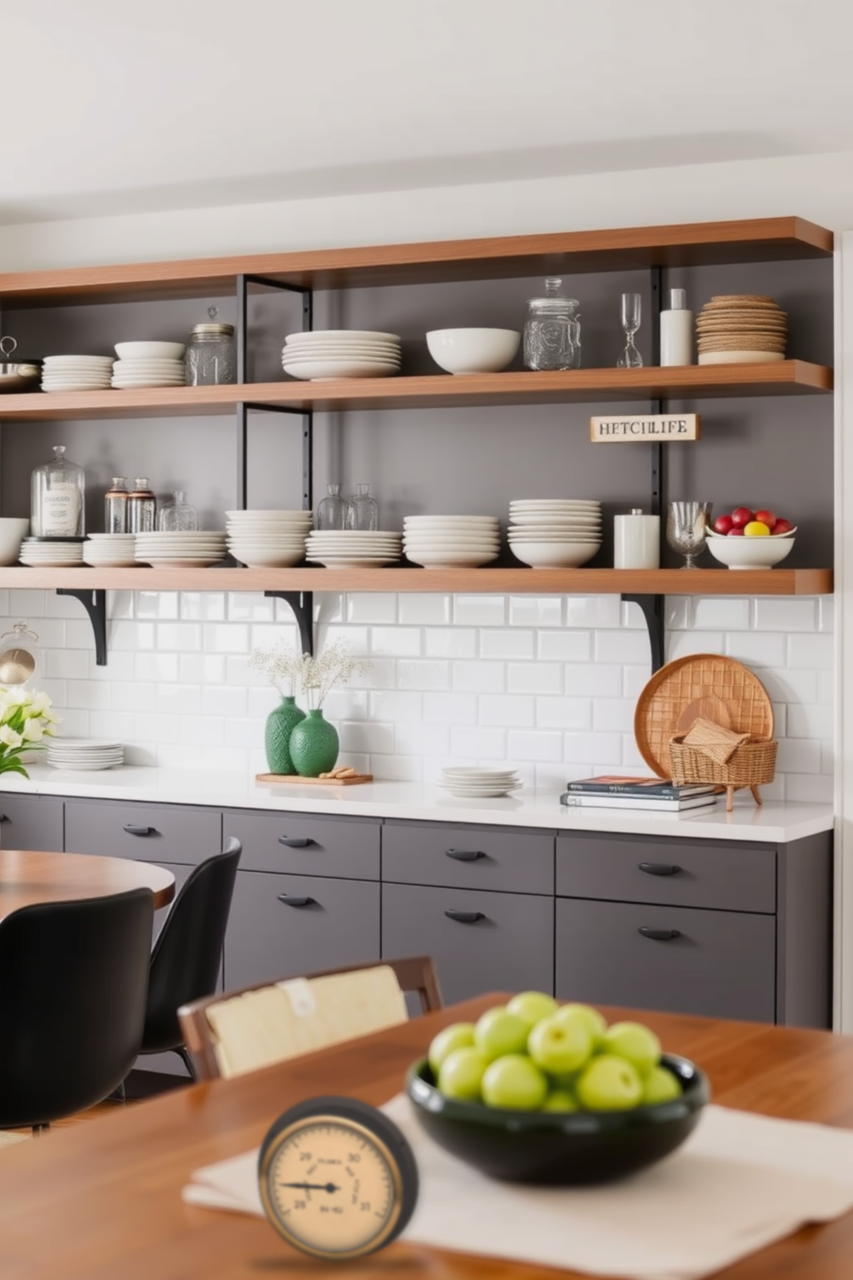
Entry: 28.4; inHg
